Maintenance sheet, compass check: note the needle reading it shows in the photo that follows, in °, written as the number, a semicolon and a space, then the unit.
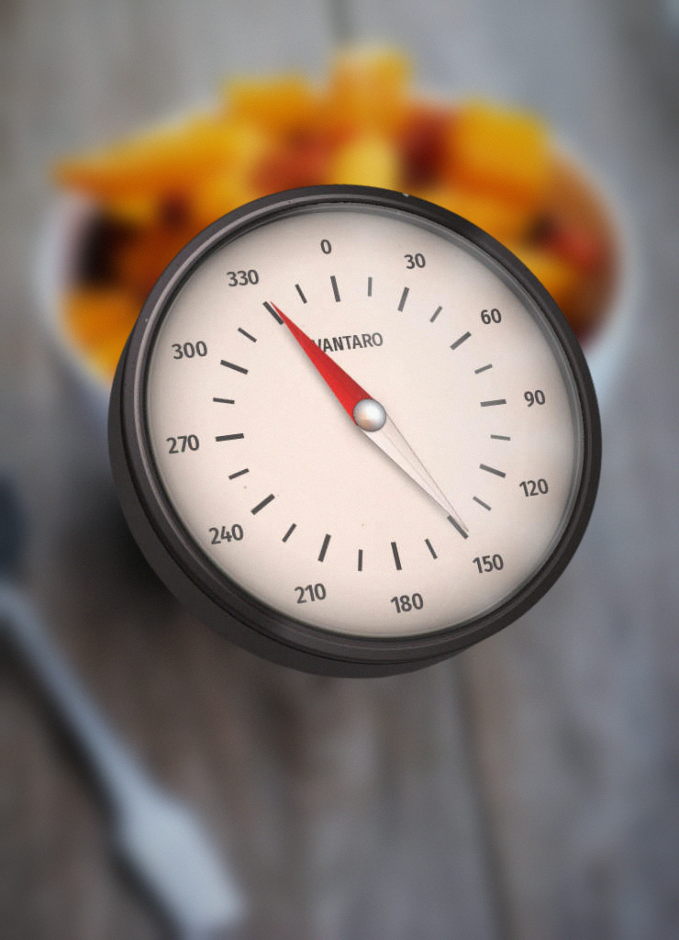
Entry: 330; °
